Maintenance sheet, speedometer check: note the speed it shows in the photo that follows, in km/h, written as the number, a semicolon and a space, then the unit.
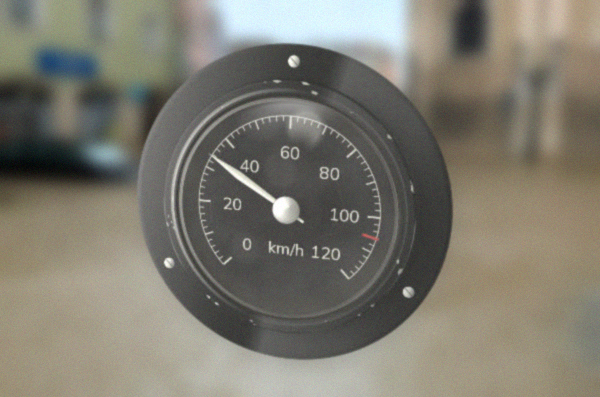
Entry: 34; km/h
